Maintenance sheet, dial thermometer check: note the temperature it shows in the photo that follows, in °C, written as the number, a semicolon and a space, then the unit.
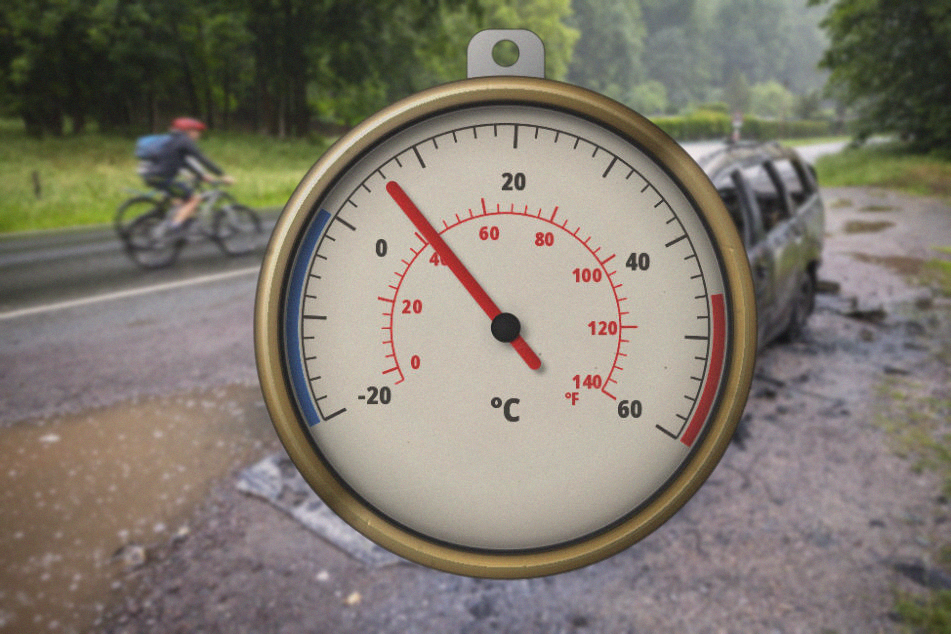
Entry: 6; °C
